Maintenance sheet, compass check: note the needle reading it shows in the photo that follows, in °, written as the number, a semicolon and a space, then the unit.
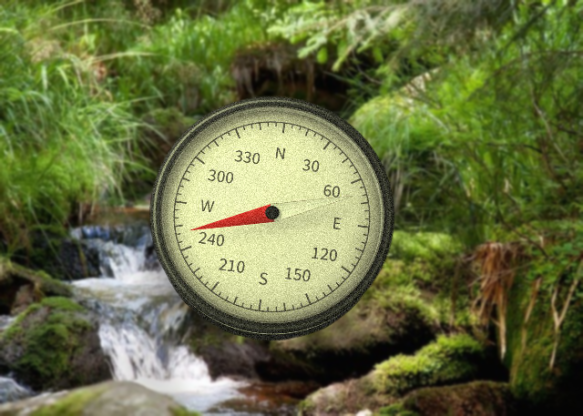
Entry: 250; °
